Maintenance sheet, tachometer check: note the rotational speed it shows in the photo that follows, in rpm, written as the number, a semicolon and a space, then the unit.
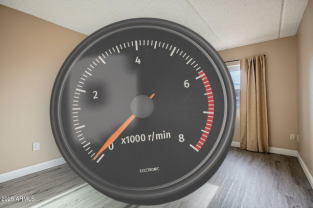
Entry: 100; rpm
